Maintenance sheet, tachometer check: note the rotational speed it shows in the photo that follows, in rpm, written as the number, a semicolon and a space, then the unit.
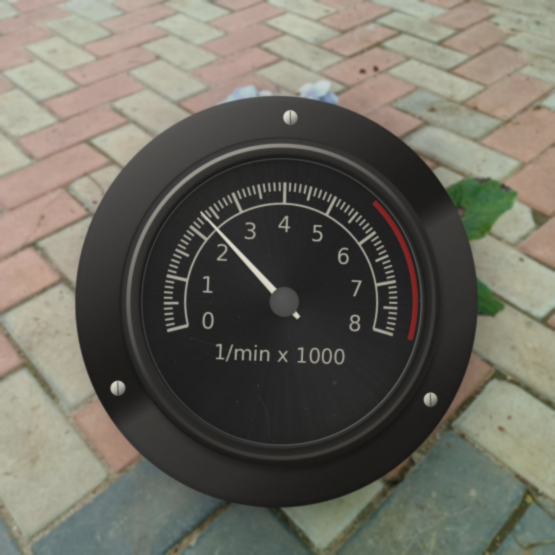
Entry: 2300; rpm
